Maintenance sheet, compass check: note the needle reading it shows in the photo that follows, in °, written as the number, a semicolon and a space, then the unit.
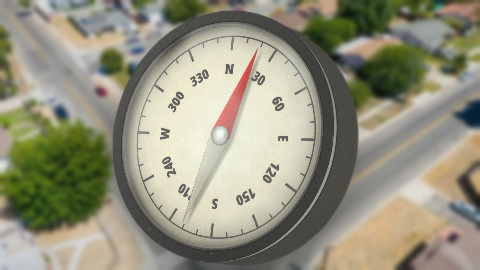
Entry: 20; °
